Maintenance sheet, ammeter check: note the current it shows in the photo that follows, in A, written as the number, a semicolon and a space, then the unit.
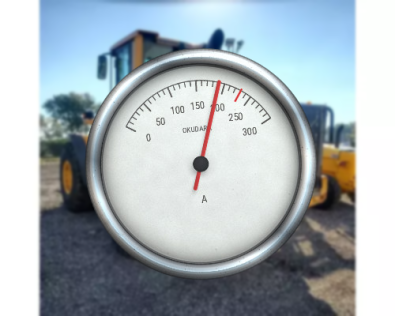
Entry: 190; A
